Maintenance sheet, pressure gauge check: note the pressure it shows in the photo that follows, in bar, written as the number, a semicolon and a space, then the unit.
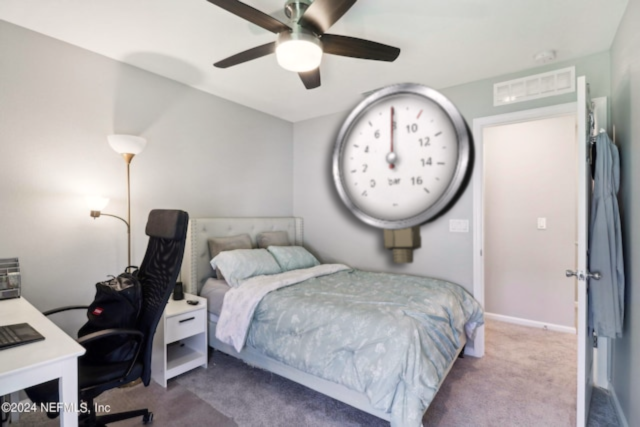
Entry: 8; bar
